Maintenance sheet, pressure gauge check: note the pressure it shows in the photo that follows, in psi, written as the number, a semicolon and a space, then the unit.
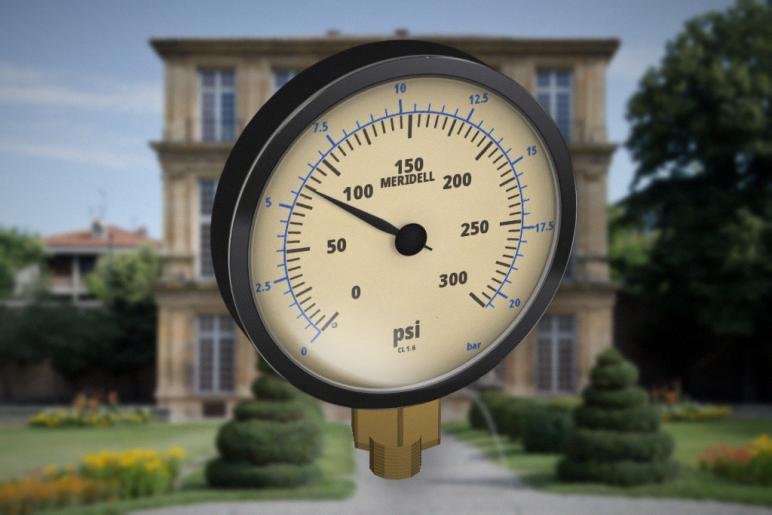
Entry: 85; psi
